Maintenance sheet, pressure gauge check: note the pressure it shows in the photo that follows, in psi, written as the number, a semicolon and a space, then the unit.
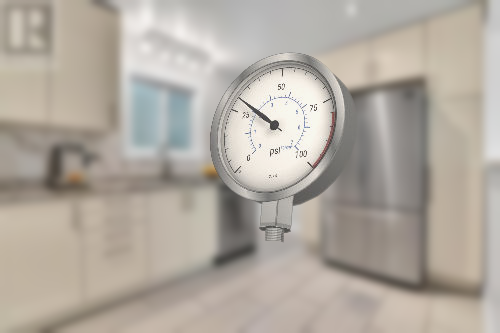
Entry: 30; psi
